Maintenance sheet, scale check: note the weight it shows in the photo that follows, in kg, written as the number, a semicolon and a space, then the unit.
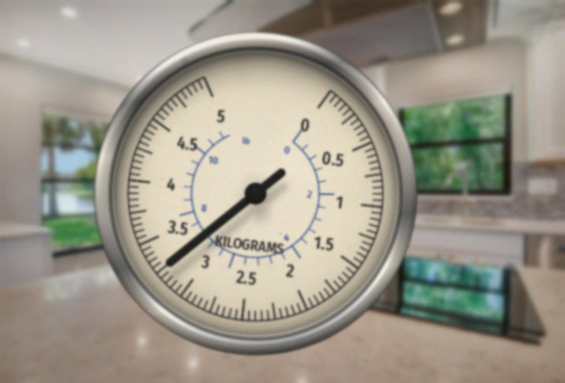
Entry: 3.25; kg
